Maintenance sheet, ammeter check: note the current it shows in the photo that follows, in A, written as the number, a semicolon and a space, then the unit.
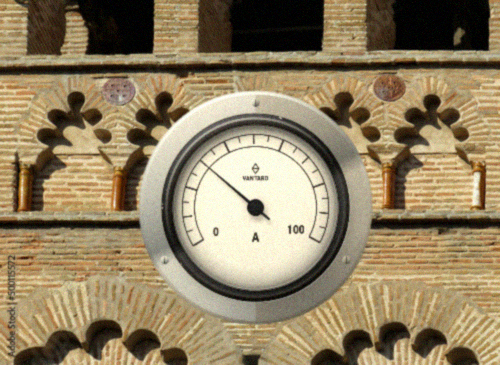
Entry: 30; A
